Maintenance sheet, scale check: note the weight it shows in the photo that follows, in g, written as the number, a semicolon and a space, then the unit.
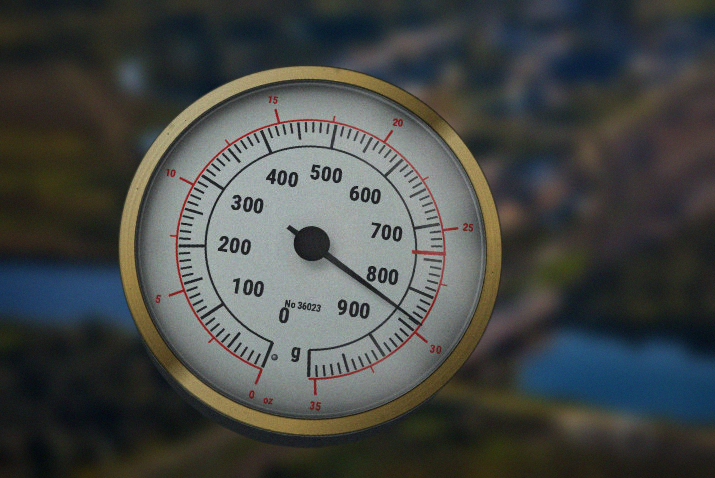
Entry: 840; g
